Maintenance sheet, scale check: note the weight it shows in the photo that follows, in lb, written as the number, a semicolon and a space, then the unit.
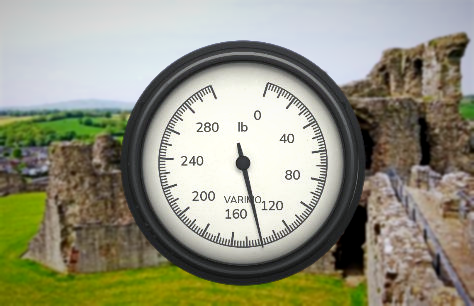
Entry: 140; lb
